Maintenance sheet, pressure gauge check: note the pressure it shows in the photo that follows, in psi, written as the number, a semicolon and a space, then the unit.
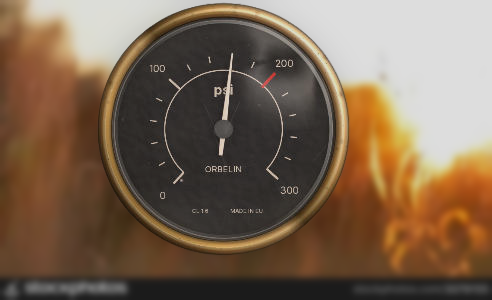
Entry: 160; psi
